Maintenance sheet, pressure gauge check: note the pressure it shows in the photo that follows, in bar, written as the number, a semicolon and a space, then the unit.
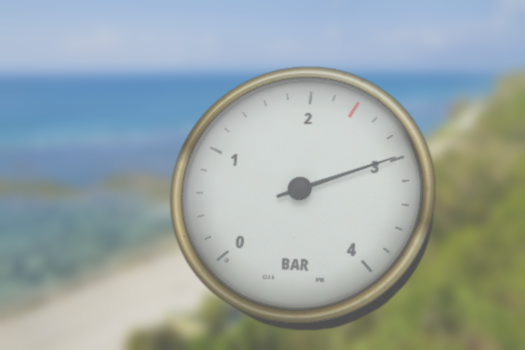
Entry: 3; bar
